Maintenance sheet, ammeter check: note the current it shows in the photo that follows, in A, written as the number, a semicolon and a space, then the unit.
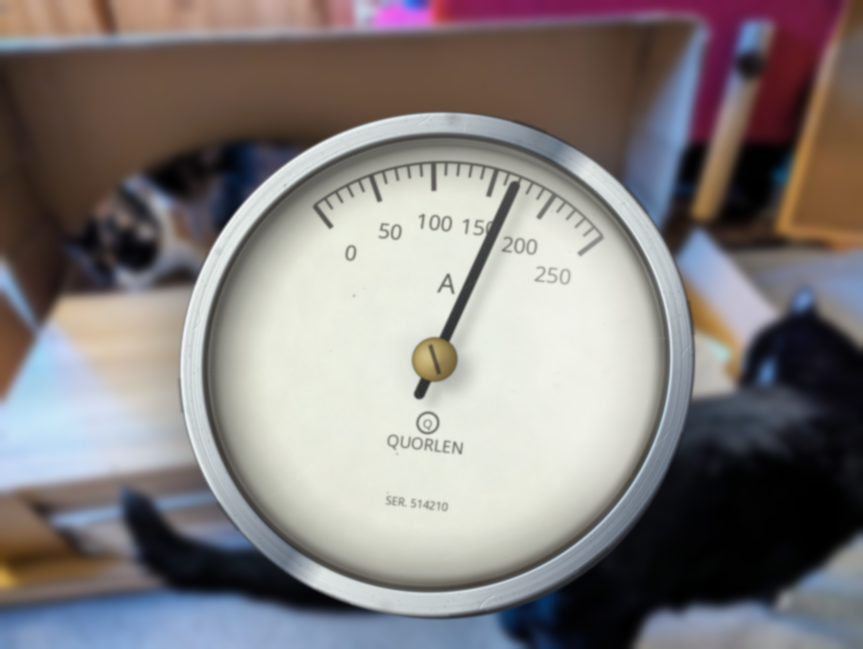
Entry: 170; A
